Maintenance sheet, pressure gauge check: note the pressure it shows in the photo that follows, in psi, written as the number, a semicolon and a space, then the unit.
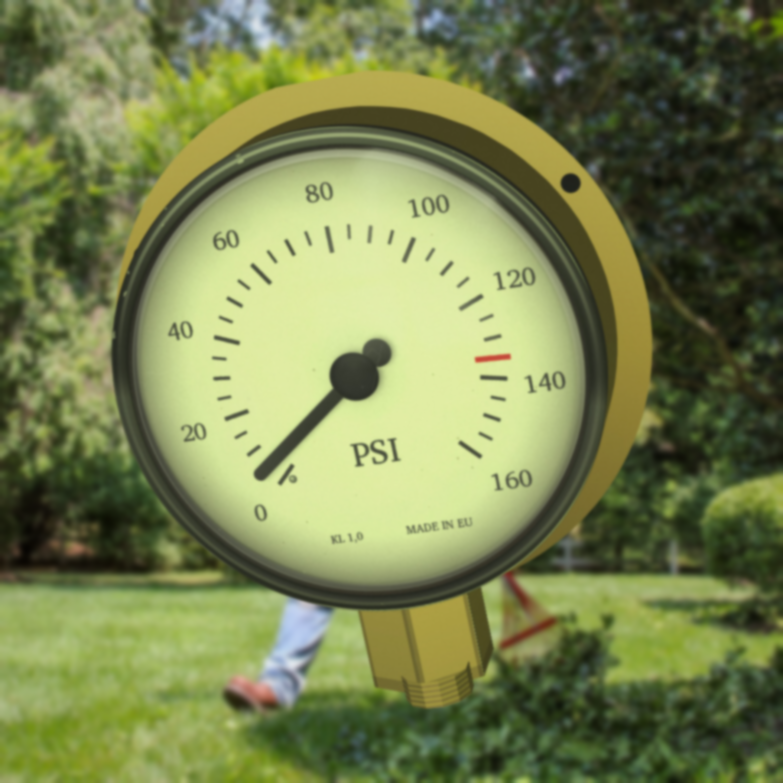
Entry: 5; psi
